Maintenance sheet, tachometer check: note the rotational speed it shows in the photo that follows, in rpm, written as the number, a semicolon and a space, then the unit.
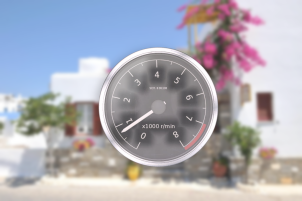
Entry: 750; rpm
